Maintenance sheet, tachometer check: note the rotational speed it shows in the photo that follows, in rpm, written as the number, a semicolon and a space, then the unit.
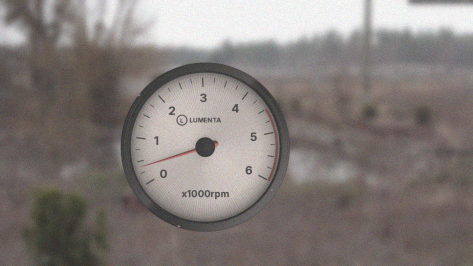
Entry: 375; rpm
